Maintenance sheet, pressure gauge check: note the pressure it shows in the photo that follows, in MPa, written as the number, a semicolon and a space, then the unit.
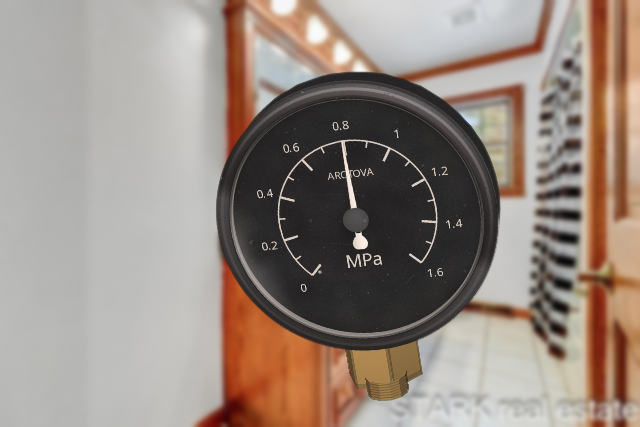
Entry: 0.8; MPa
